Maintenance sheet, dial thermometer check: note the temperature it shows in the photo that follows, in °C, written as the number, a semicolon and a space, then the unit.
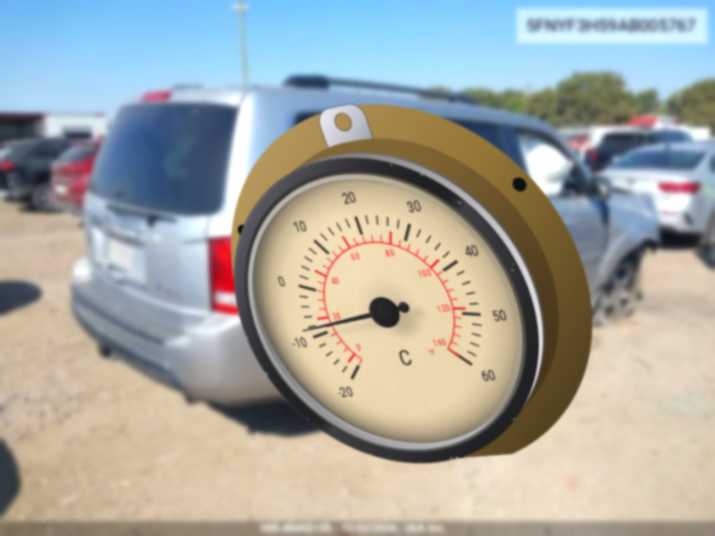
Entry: -8; °C
